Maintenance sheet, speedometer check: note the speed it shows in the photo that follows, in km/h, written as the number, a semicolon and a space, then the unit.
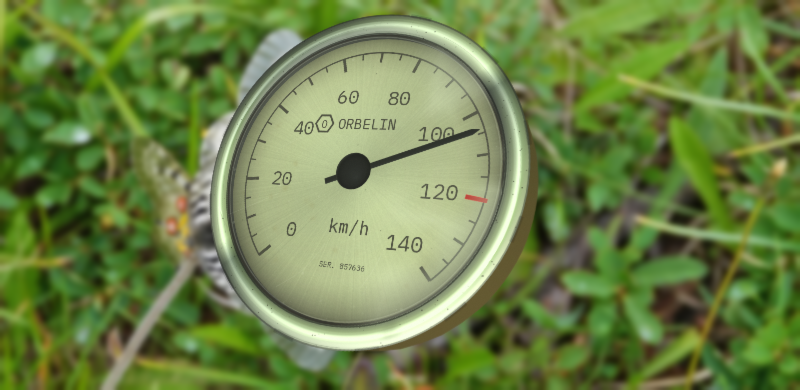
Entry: 105; km/h
